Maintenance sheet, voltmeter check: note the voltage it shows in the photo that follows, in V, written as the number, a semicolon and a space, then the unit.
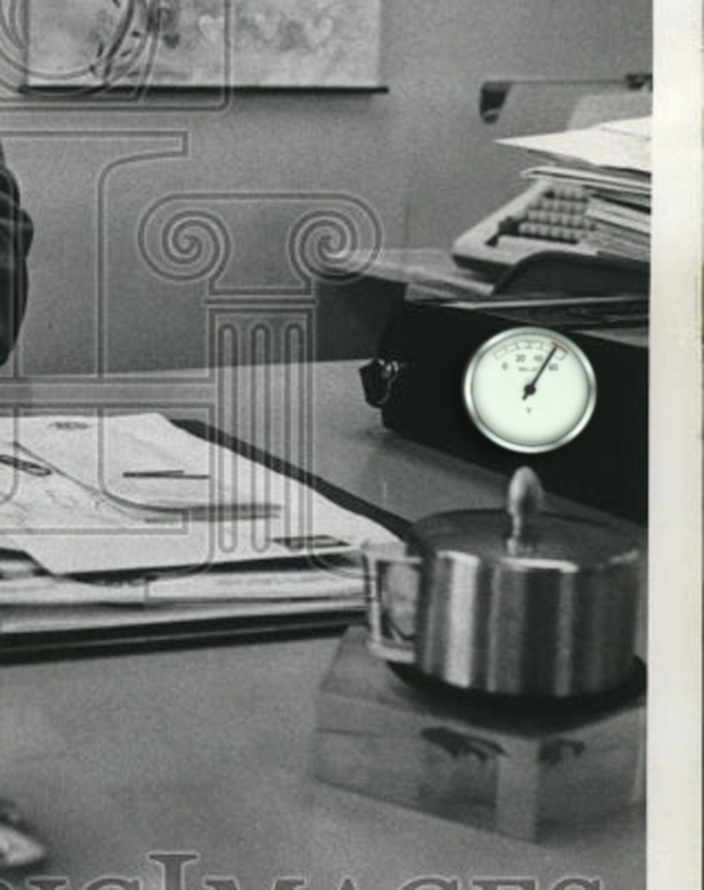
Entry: 50; V
